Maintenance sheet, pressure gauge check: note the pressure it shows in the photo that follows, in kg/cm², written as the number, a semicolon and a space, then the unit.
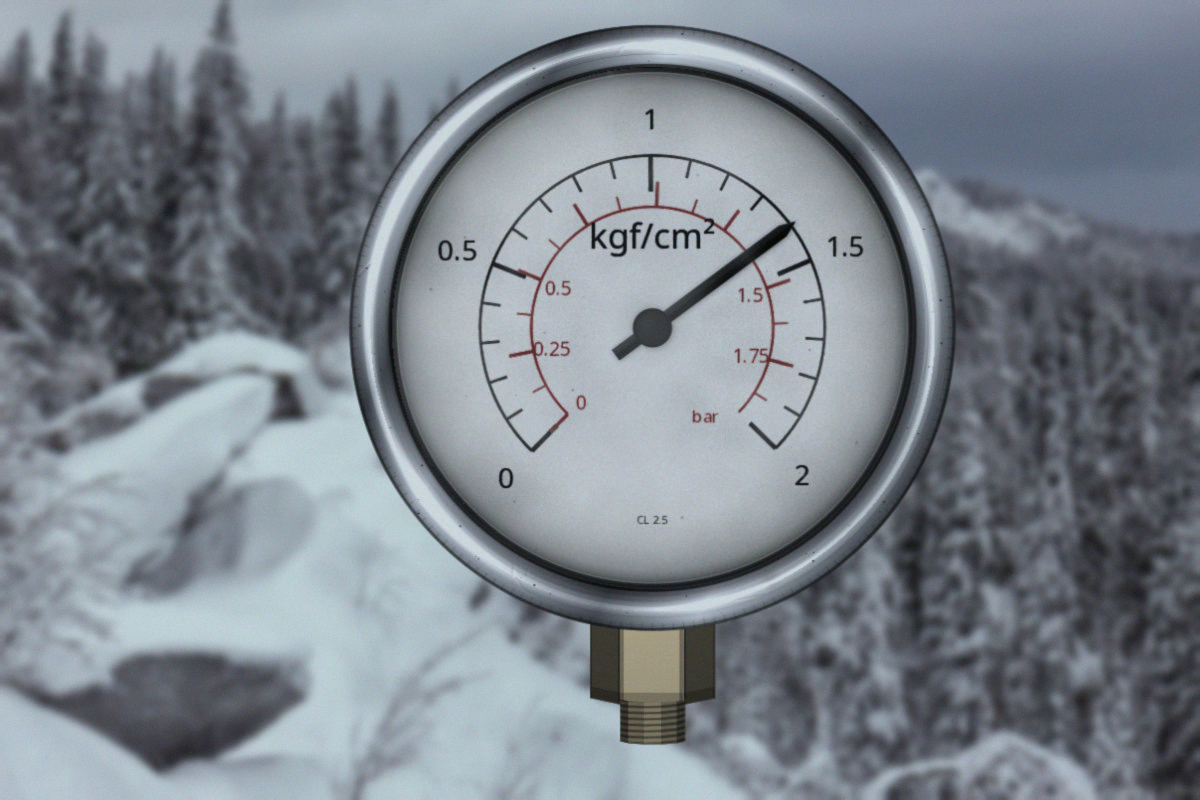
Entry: 1.4; kg/cm²
